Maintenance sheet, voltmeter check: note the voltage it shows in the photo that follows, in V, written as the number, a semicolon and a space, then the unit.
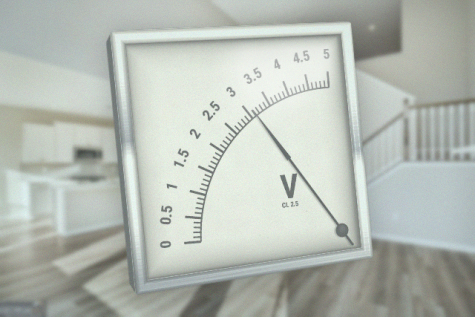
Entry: 3.1; V
